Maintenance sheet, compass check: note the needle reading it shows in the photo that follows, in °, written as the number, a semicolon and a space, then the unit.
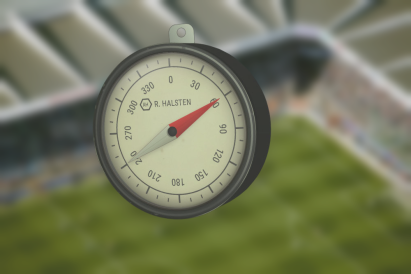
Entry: 60; °
